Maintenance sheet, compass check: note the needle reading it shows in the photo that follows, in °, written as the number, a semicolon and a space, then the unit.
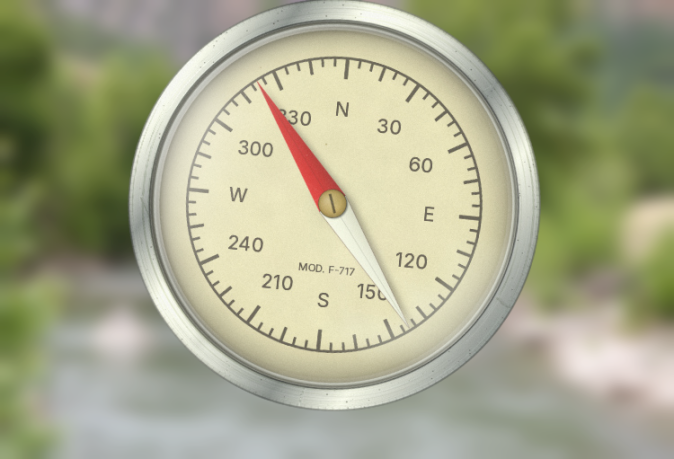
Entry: 322.5; °
